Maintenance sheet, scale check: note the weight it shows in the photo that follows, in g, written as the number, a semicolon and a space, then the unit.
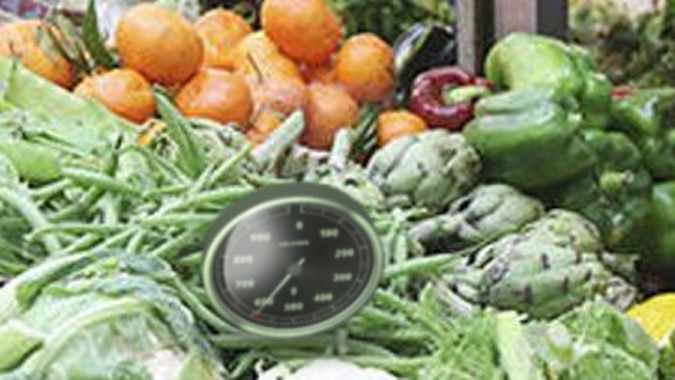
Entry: 600; g
